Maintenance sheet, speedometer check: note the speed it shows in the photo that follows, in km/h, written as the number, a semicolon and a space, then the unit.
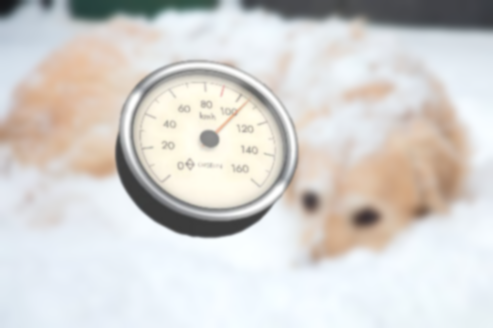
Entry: 105; km/h
